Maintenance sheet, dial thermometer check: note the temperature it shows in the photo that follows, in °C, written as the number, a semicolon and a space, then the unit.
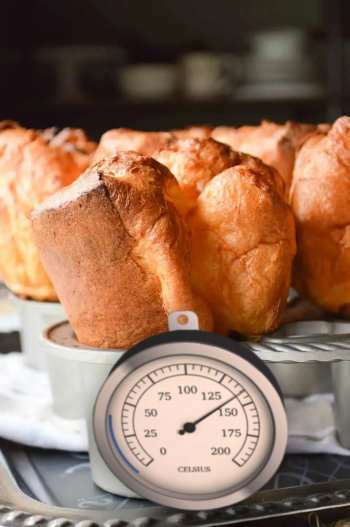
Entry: 140; °C
